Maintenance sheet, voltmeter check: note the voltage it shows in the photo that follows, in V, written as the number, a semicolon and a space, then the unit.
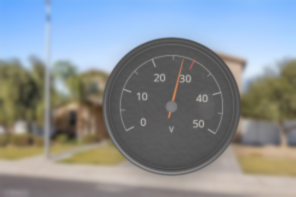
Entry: 27.5; V
